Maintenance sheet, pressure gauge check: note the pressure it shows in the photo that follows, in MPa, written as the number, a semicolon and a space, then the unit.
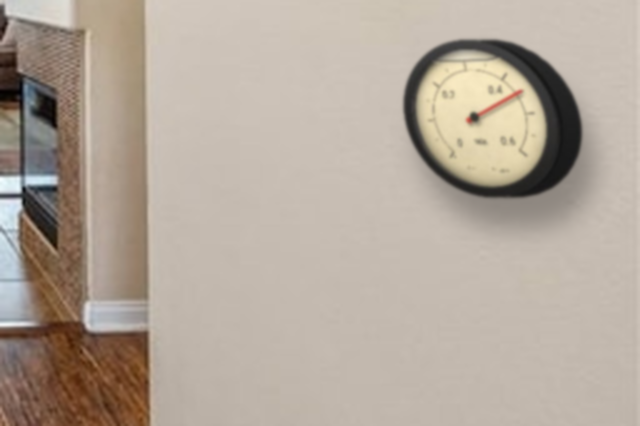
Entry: 0.45; MPa
